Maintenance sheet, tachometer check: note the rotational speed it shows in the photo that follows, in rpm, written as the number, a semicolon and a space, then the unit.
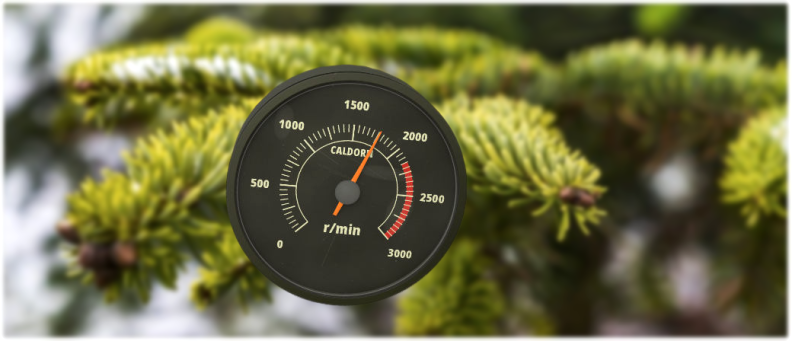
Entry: 1750; rpm
